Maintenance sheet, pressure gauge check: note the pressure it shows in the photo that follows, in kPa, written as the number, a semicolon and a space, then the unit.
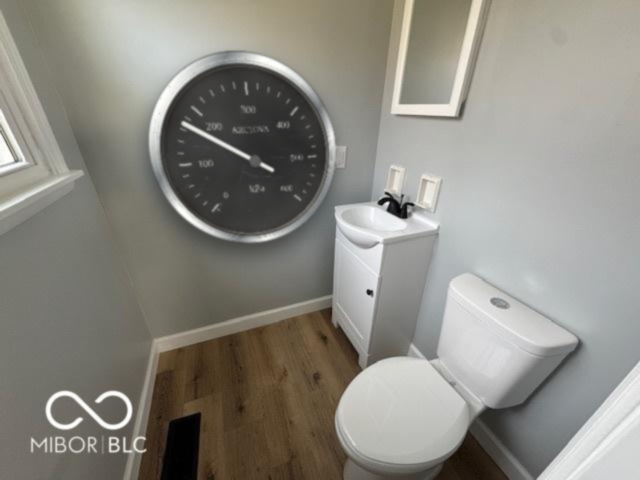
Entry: 170; kPa
